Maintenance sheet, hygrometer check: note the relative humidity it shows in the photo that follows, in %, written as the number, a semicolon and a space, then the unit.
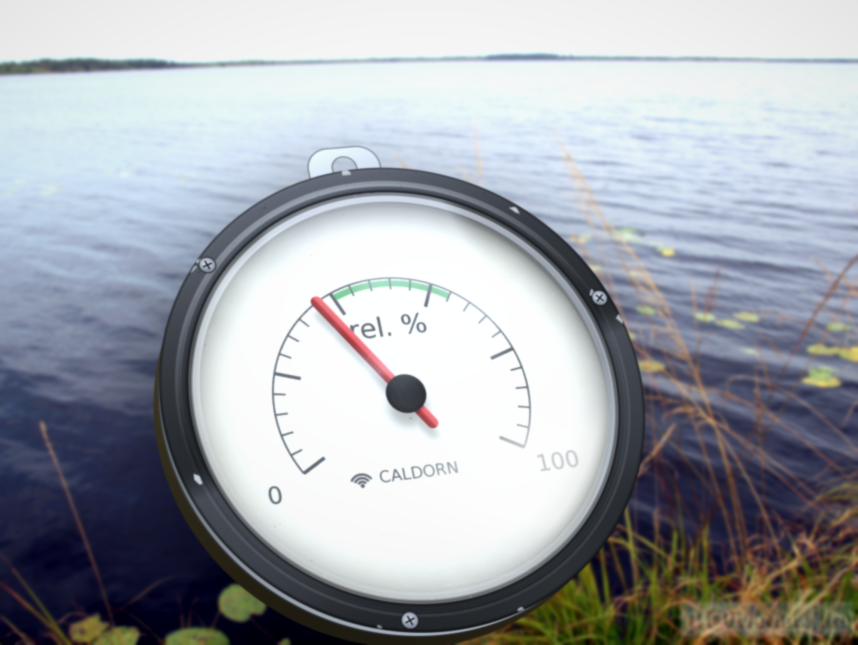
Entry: 36; %
